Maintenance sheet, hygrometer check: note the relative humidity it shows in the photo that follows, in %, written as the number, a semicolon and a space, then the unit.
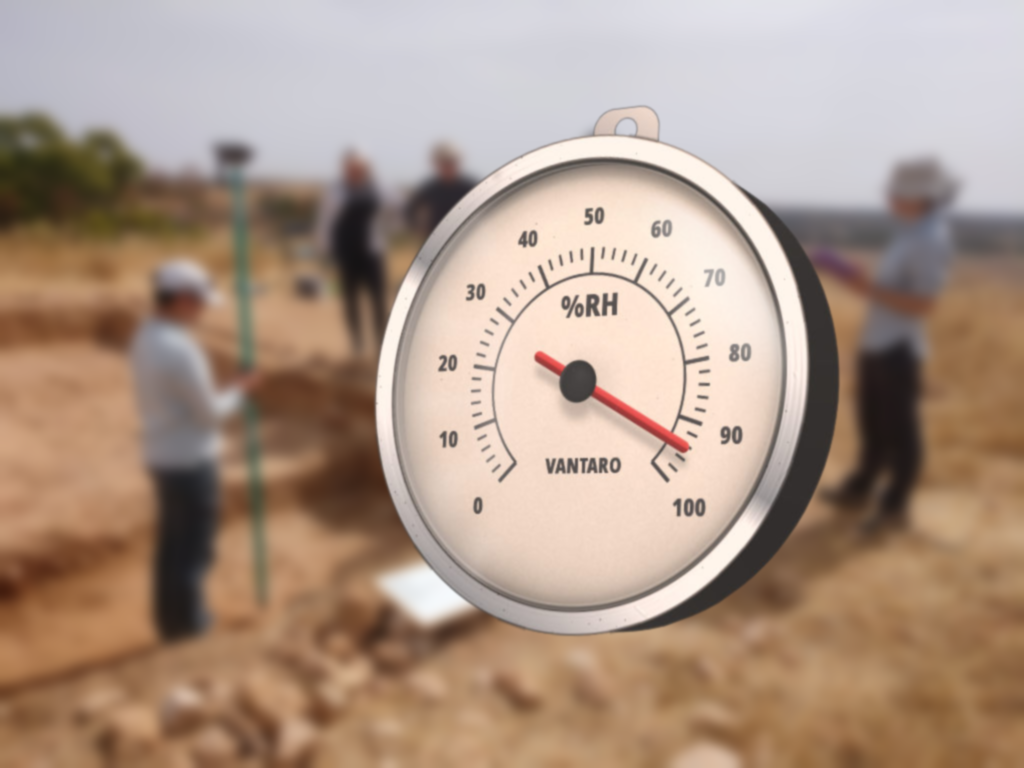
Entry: 94; %
